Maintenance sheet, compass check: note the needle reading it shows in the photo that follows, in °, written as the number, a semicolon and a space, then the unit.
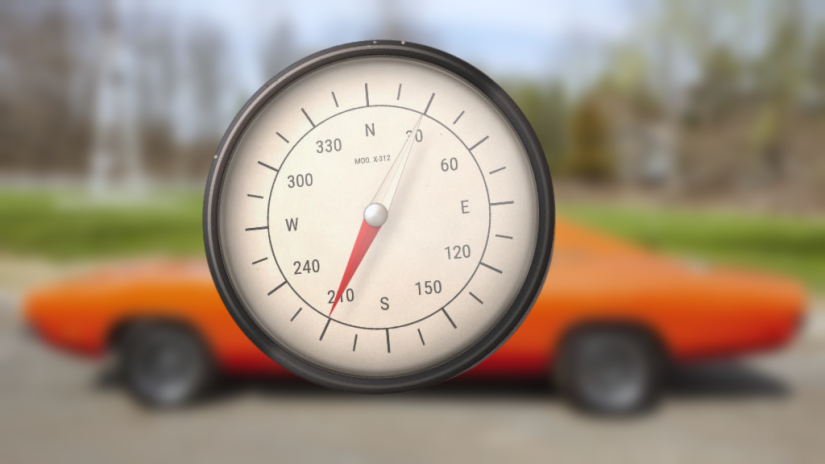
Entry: 210; °
